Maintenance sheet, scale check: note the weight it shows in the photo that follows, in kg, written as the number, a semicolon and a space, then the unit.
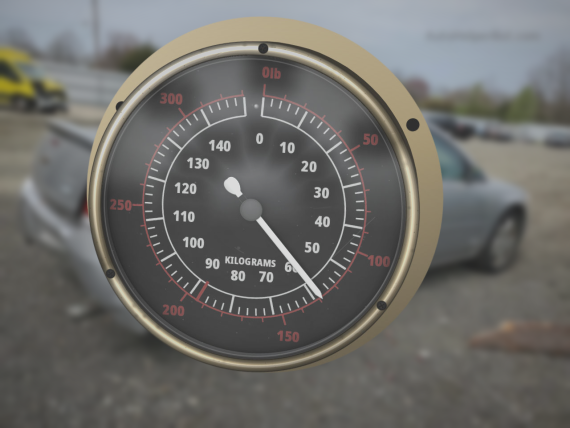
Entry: 58; kg
